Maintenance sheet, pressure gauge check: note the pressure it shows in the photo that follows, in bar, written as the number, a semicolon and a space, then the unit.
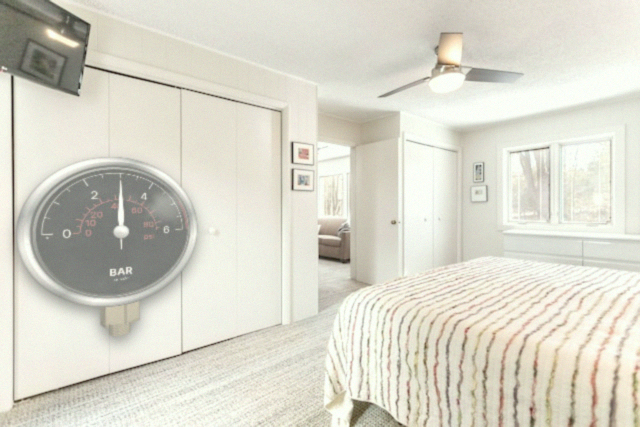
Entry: 3; bar
